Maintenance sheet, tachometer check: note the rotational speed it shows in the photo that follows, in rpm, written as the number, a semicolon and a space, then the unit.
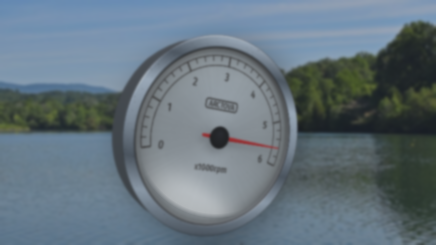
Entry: 5600; rpm
